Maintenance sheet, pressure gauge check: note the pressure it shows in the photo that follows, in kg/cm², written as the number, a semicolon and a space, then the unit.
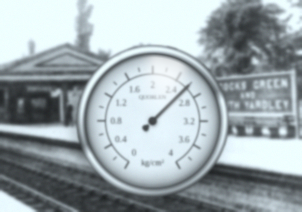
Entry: 2.6; kg/cm²
